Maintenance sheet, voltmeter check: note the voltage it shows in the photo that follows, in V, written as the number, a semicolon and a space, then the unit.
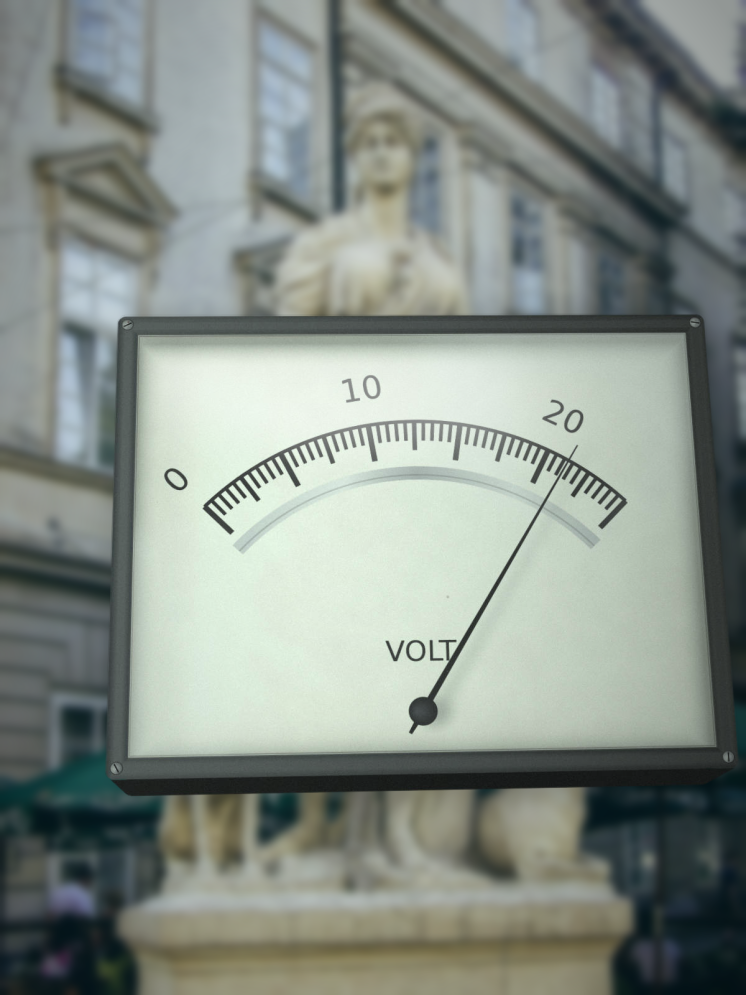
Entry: 21.25; V
